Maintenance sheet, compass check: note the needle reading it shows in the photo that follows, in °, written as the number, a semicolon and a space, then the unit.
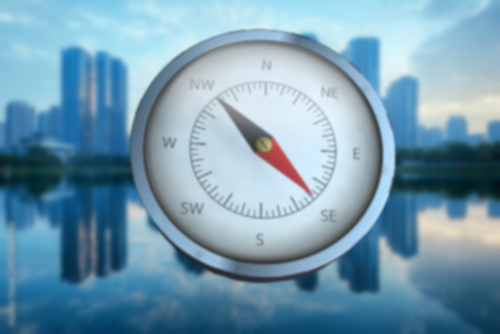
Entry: 135; °
